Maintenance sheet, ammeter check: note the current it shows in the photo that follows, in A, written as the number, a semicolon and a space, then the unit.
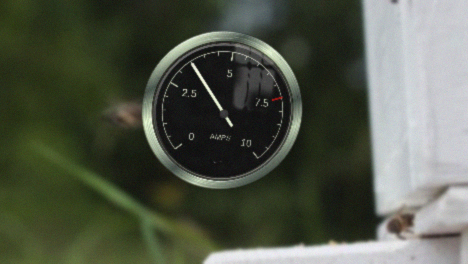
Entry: 3.5; A
